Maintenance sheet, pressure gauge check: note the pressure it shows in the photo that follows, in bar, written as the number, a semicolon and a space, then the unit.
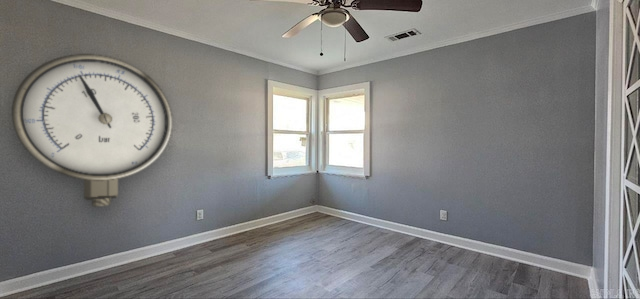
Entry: 100; bar
